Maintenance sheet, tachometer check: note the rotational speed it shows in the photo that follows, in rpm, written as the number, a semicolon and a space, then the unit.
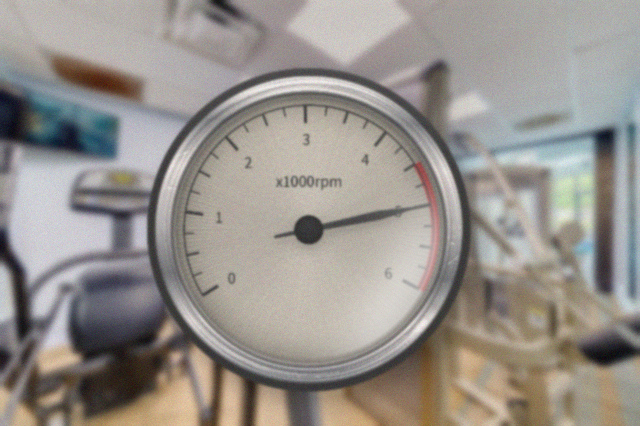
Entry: 5000; rpm
